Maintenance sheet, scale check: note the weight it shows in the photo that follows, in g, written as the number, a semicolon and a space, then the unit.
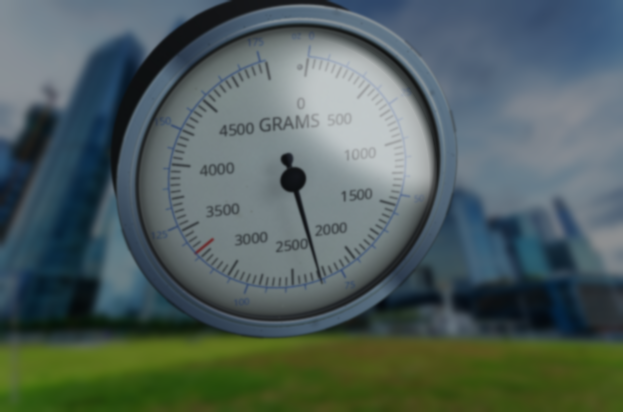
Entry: 2300; g
